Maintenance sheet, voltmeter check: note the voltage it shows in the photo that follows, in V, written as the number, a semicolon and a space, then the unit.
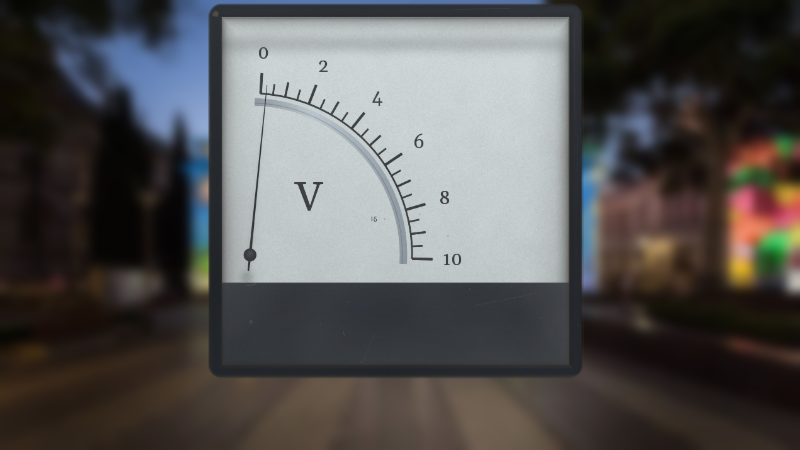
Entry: 0.25; V
